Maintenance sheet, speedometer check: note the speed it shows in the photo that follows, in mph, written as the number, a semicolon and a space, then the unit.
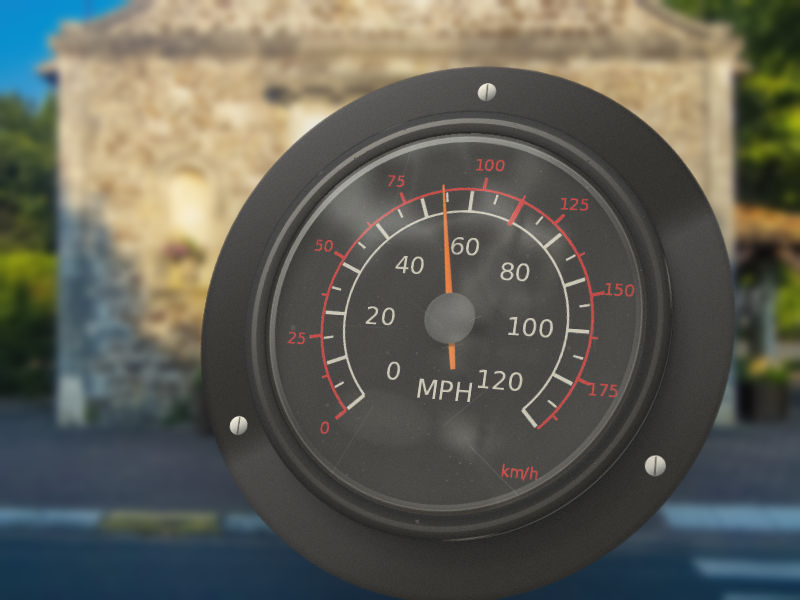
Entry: 55; mph
